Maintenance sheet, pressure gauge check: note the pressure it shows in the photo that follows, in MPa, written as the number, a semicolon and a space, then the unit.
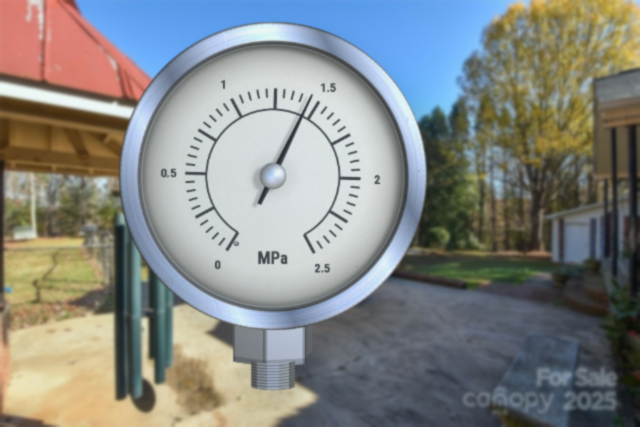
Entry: 1.45; MPa
